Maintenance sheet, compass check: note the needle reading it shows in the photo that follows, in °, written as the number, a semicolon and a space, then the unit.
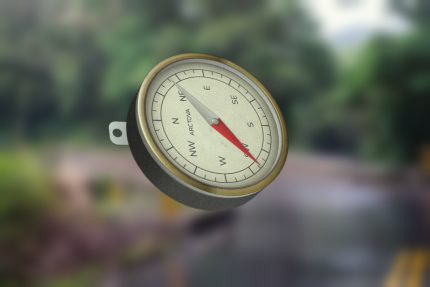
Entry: 230; °
